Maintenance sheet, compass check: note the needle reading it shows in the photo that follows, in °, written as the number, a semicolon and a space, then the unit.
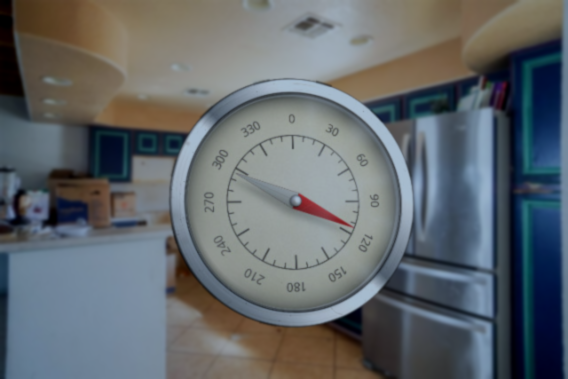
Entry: 115; °
